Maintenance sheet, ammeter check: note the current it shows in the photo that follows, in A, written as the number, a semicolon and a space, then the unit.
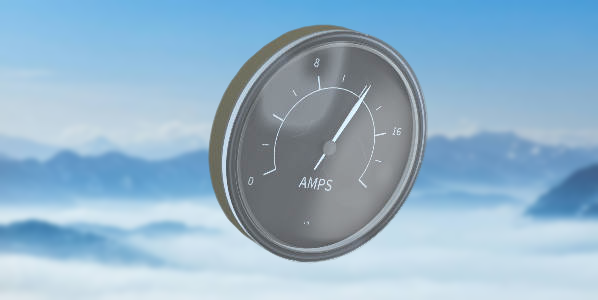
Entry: 12; A
